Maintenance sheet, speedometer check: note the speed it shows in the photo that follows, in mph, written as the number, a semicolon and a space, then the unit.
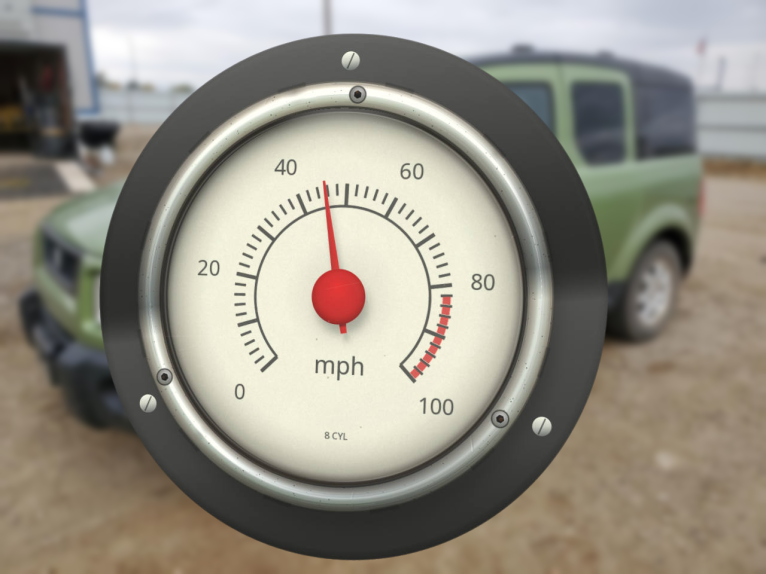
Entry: 46; mph
